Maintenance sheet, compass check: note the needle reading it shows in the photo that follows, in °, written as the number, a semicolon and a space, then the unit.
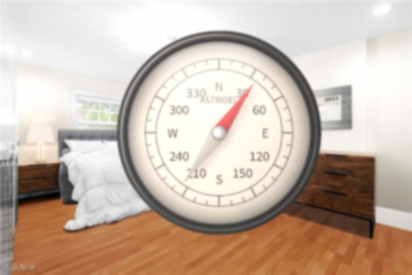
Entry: 35; °
